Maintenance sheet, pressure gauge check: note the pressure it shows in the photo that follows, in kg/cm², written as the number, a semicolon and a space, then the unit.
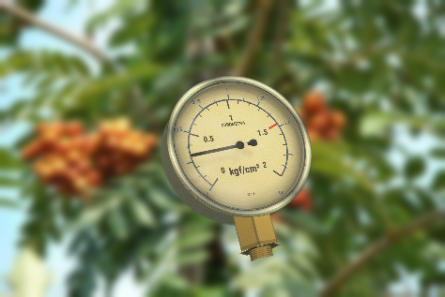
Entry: 0.3; kg/cm²
